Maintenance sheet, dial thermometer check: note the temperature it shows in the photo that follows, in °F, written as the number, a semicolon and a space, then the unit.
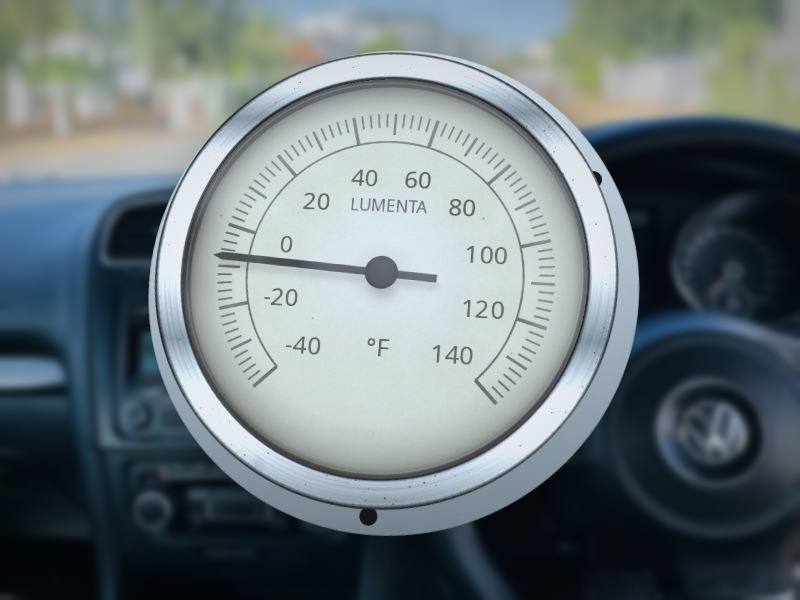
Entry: -8; °F
